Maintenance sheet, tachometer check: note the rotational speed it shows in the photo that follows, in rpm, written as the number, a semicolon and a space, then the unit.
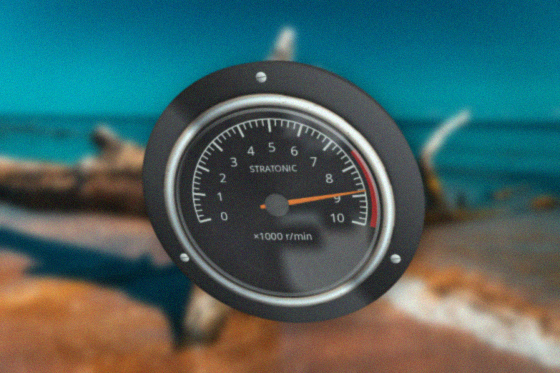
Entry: 8800; rpm
